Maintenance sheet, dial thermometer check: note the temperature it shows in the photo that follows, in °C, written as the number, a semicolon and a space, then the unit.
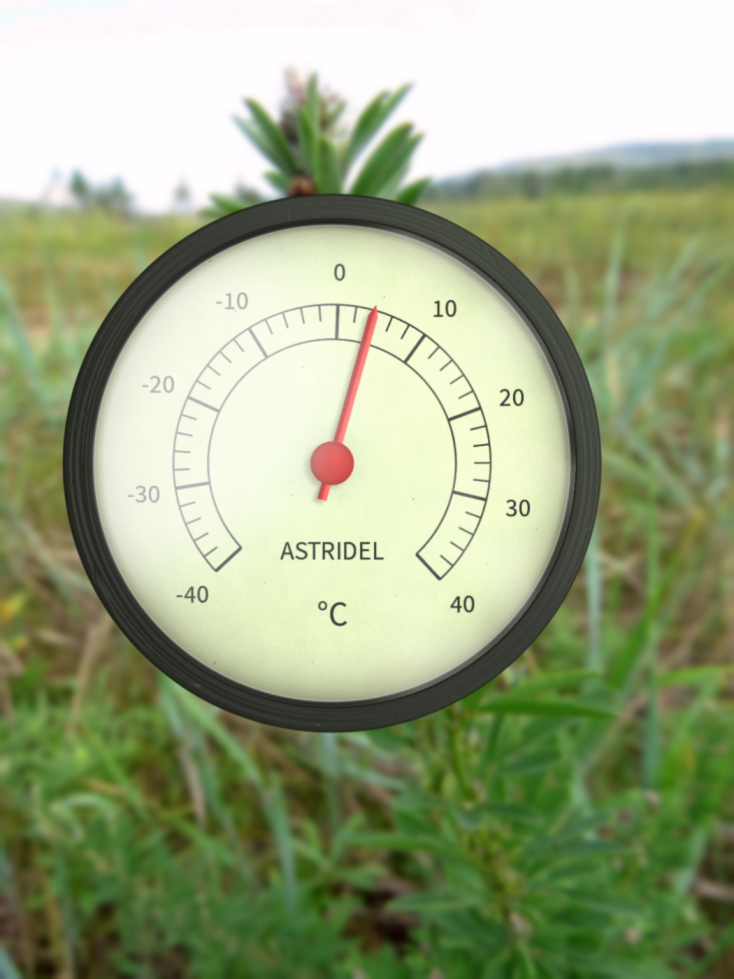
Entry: 4; °C
